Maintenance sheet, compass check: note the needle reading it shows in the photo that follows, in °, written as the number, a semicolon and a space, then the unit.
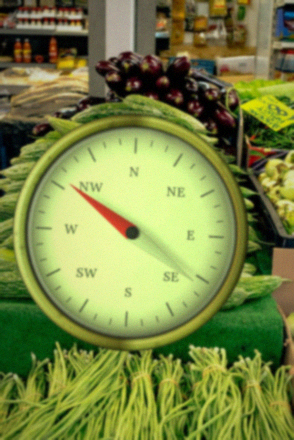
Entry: 305; °
